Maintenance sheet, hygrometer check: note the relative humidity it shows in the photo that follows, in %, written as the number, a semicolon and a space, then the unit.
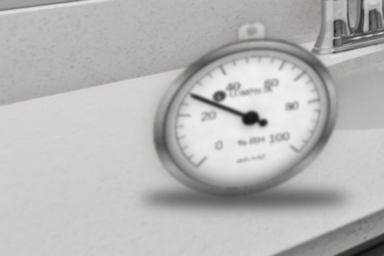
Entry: 28; %
